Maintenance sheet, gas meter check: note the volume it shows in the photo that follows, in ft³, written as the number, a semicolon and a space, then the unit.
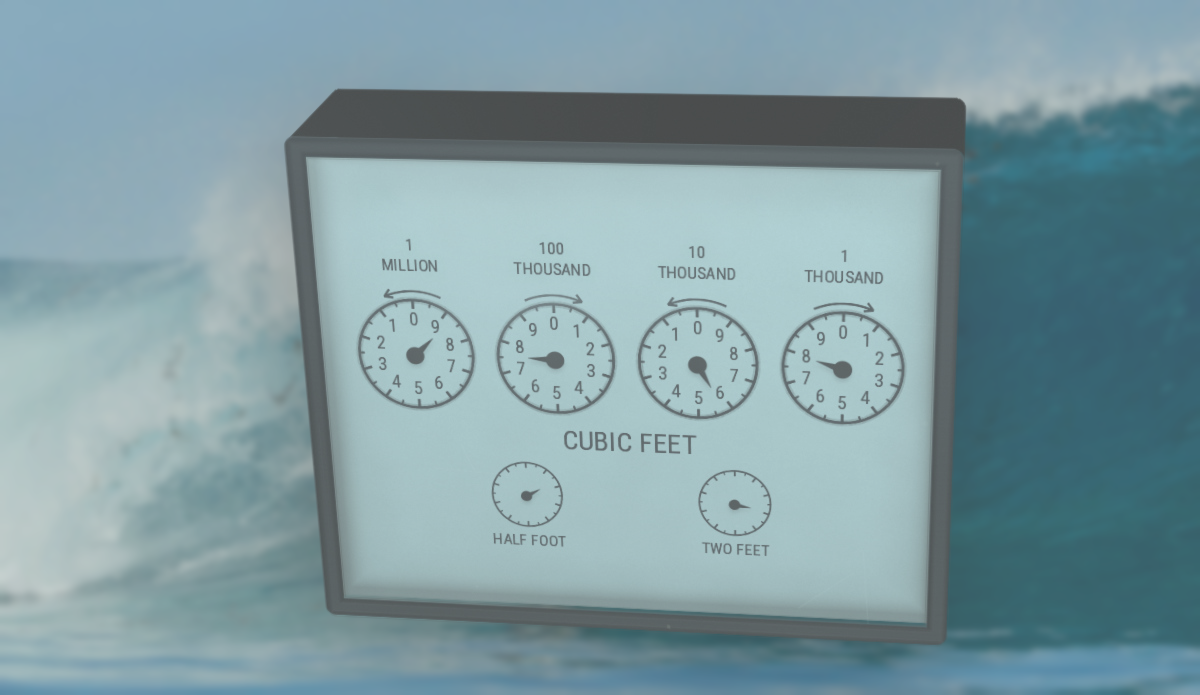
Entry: 875800; ft³
